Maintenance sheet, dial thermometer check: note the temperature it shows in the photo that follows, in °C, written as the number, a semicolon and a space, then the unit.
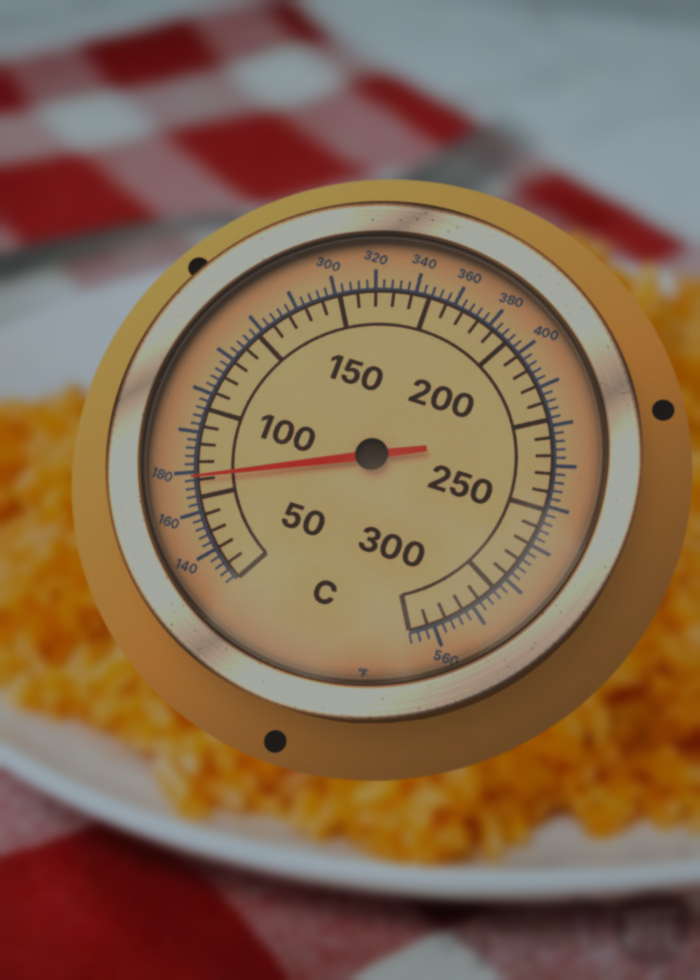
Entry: 80; °C
